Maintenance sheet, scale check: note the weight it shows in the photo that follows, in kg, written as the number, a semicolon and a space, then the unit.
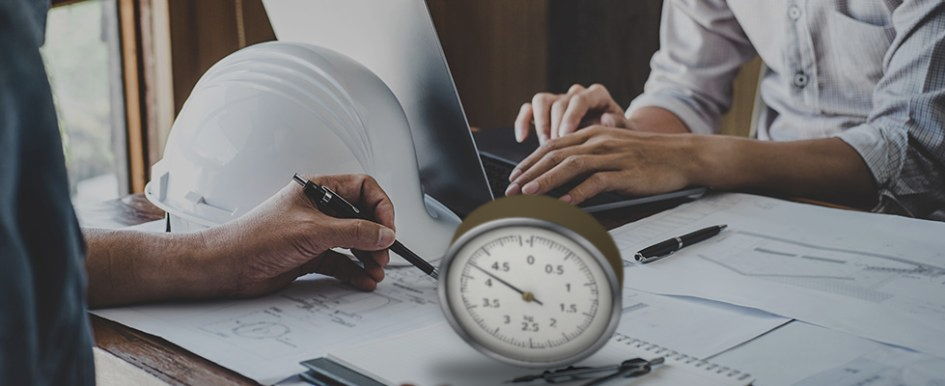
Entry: 4.25; kg
